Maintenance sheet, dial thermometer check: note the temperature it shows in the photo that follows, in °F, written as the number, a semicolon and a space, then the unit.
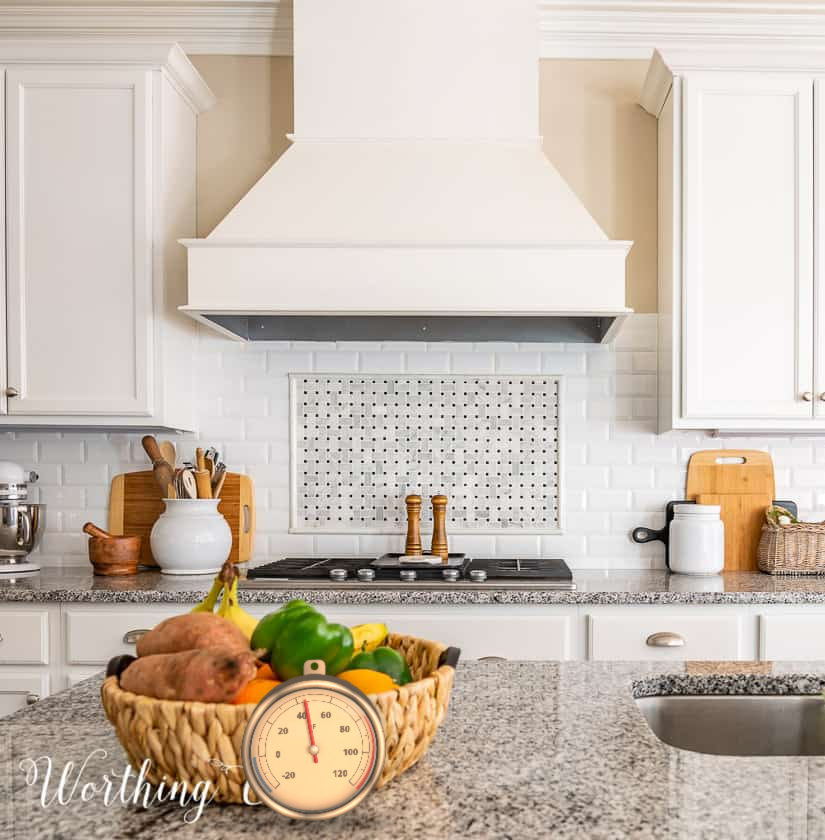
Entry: 45; °F
